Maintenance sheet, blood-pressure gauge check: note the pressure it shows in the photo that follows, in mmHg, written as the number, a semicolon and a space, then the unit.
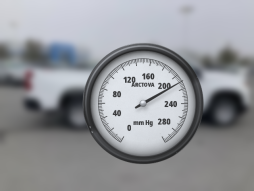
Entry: 210; mmHg
